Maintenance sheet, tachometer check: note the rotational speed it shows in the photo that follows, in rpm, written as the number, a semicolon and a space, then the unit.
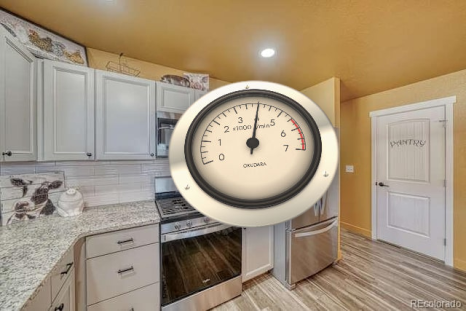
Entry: 4000; rpm
